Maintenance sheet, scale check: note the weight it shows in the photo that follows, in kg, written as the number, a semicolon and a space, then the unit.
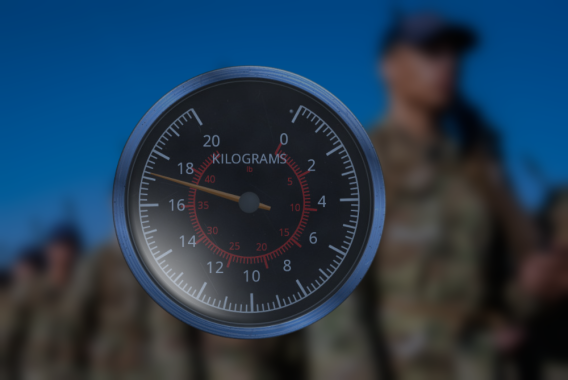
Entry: 17.2; kg
